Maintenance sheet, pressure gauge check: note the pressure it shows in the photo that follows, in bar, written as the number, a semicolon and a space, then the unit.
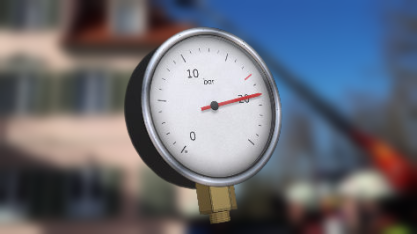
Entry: 20; bar
